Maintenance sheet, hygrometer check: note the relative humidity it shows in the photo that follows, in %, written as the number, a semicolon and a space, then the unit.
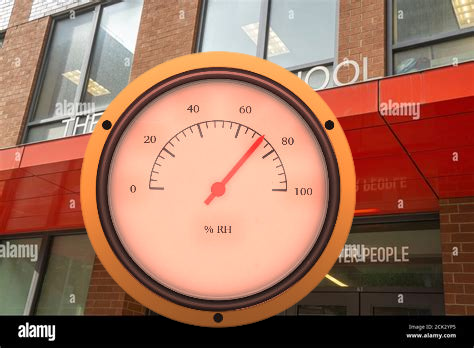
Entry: 72; %
